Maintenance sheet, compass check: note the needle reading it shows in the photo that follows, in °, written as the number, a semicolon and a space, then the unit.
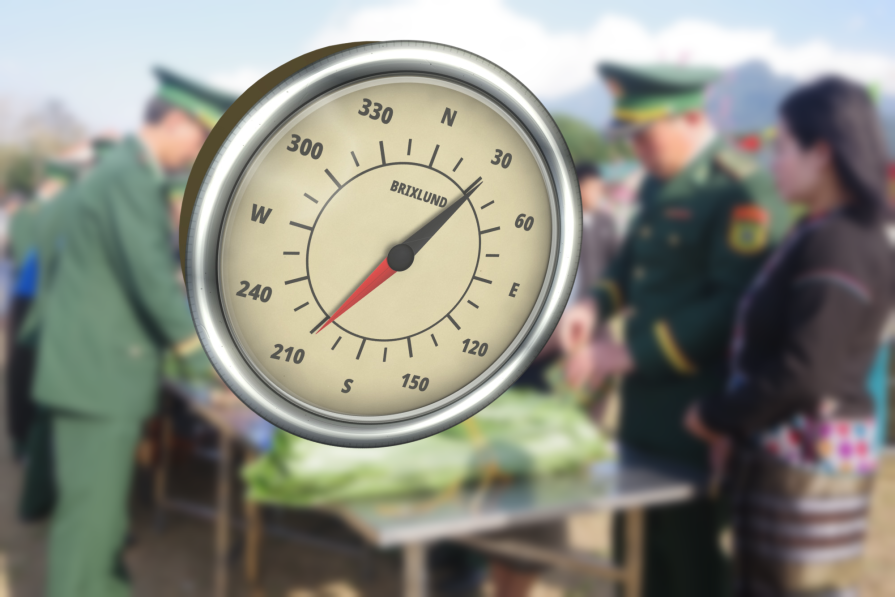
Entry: 210; °
